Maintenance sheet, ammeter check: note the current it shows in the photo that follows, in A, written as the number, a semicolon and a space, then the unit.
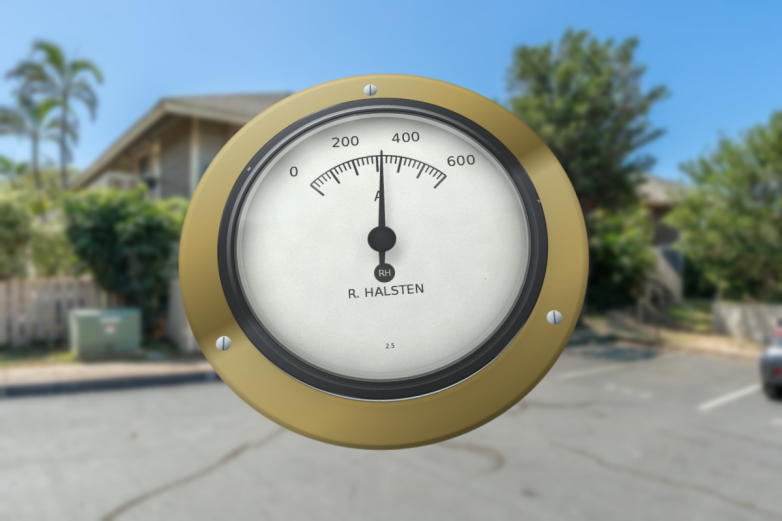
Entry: 320; A
